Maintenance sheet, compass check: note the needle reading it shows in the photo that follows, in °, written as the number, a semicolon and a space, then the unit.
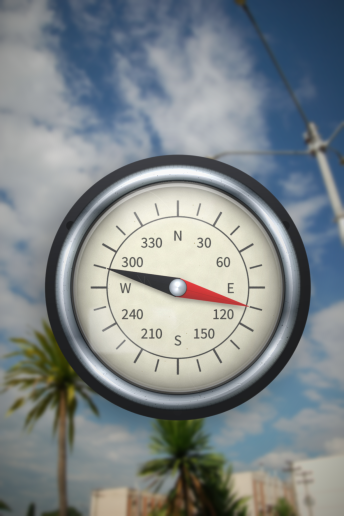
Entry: 105; °
